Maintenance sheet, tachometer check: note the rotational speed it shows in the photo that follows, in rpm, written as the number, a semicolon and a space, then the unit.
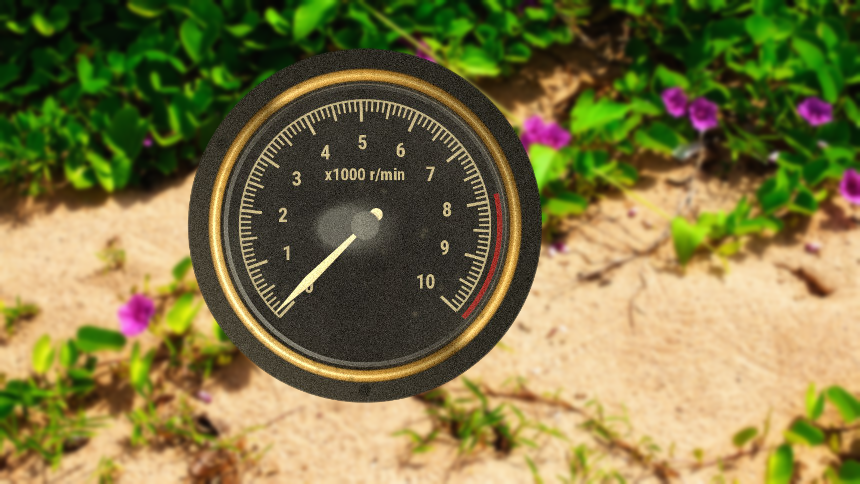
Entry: 100; rpm
